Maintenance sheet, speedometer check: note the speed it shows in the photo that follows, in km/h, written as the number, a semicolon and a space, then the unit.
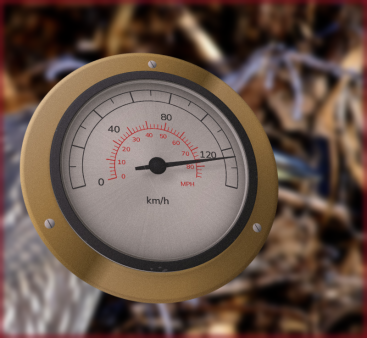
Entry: 125; km/h
